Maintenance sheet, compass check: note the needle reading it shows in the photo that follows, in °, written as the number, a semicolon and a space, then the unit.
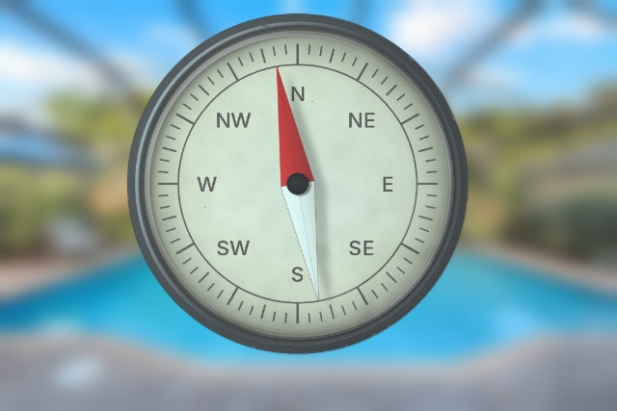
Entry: 350; °
